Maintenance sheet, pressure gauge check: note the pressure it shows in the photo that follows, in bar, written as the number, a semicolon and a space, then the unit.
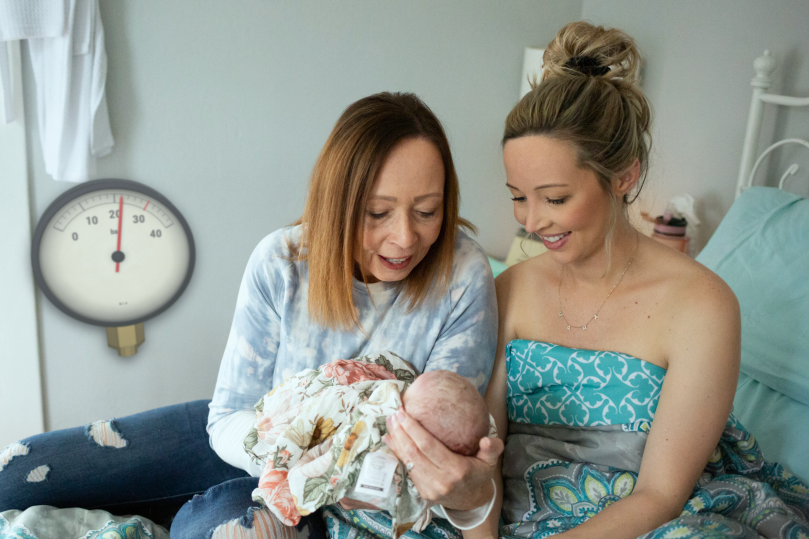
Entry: 22; bar
